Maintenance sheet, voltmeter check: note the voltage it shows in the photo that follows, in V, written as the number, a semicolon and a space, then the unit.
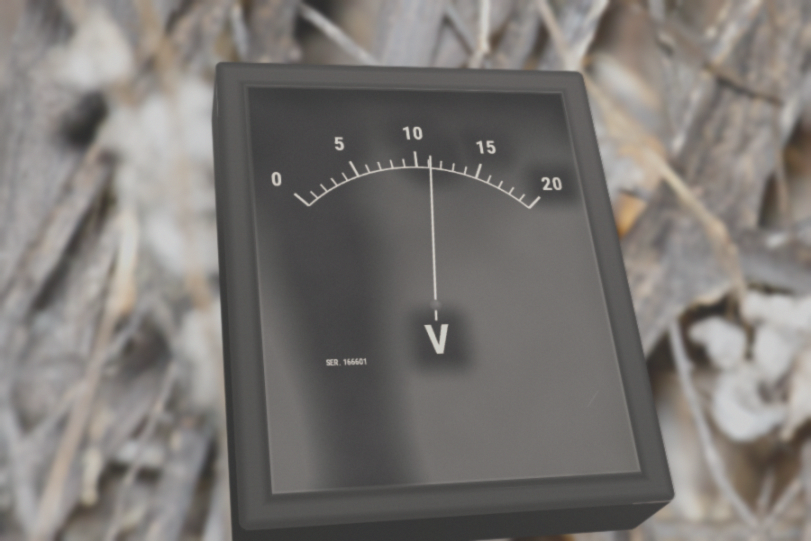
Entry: 11; V
